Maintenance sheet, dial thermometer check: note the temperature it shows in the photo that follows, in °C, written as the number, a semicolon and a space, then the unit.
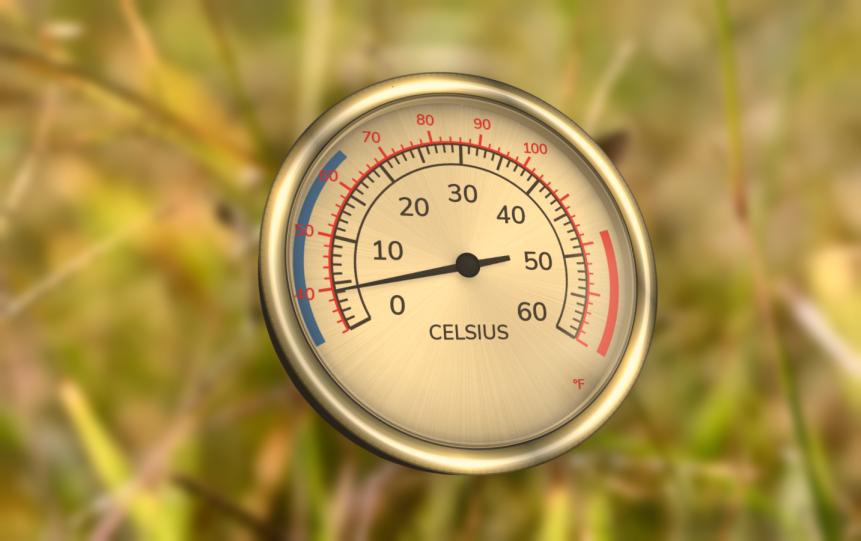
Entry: 4; °C
